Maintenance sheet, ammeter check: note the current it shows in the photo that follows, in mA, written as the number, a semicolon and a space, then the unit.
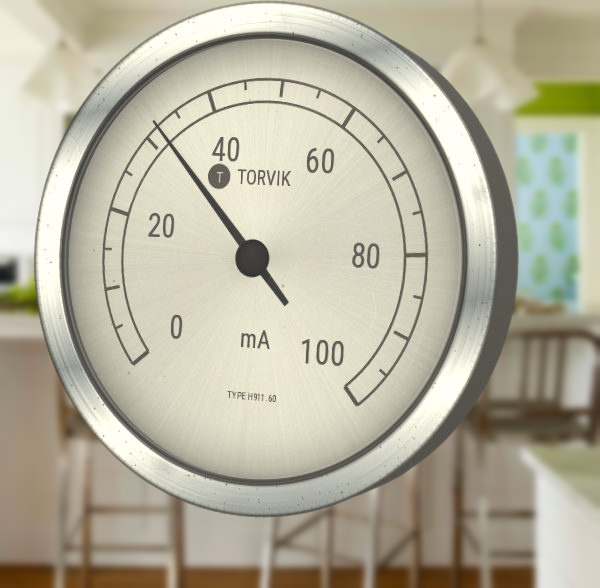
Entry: 32.5; mA
